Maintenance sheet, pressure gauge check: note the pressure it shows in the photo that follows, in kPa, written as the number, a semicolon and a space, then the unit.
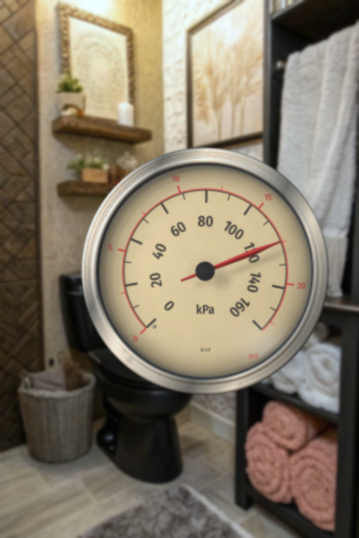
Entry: 120; kPa
